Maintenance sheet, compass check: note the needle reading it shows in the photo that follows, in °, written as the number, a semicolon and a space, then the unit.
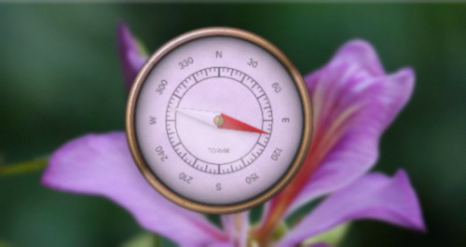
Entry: 105; °
